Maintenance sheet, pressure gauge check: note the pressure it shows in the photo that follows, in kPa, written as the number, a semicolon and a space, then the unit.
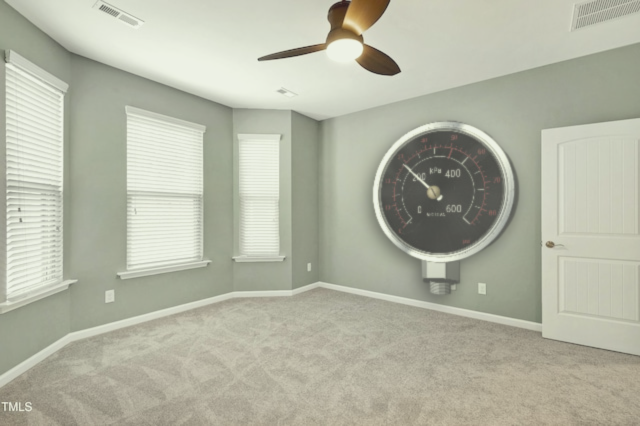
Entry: 200; kPa
